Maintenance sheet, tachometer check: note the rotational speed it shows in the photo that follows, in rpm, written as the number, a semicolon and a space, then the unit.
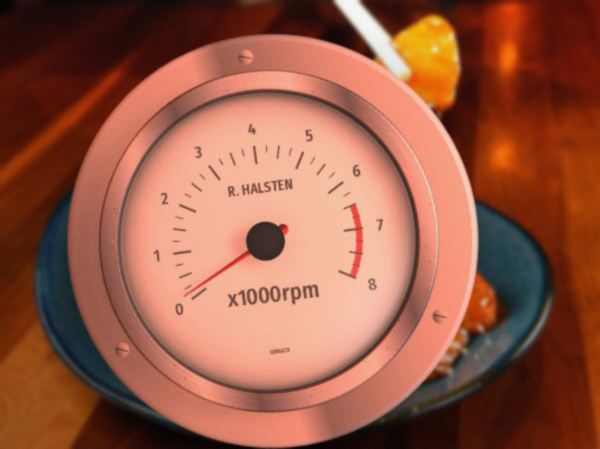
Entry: 125; rpm
